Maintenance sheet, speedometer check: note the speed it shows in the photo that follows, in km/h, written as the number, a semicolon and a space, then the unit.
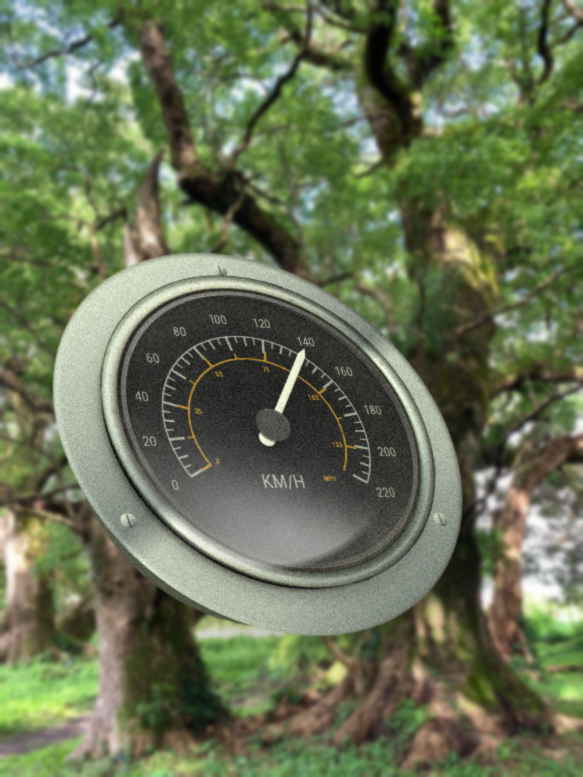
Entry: 140; km/h
